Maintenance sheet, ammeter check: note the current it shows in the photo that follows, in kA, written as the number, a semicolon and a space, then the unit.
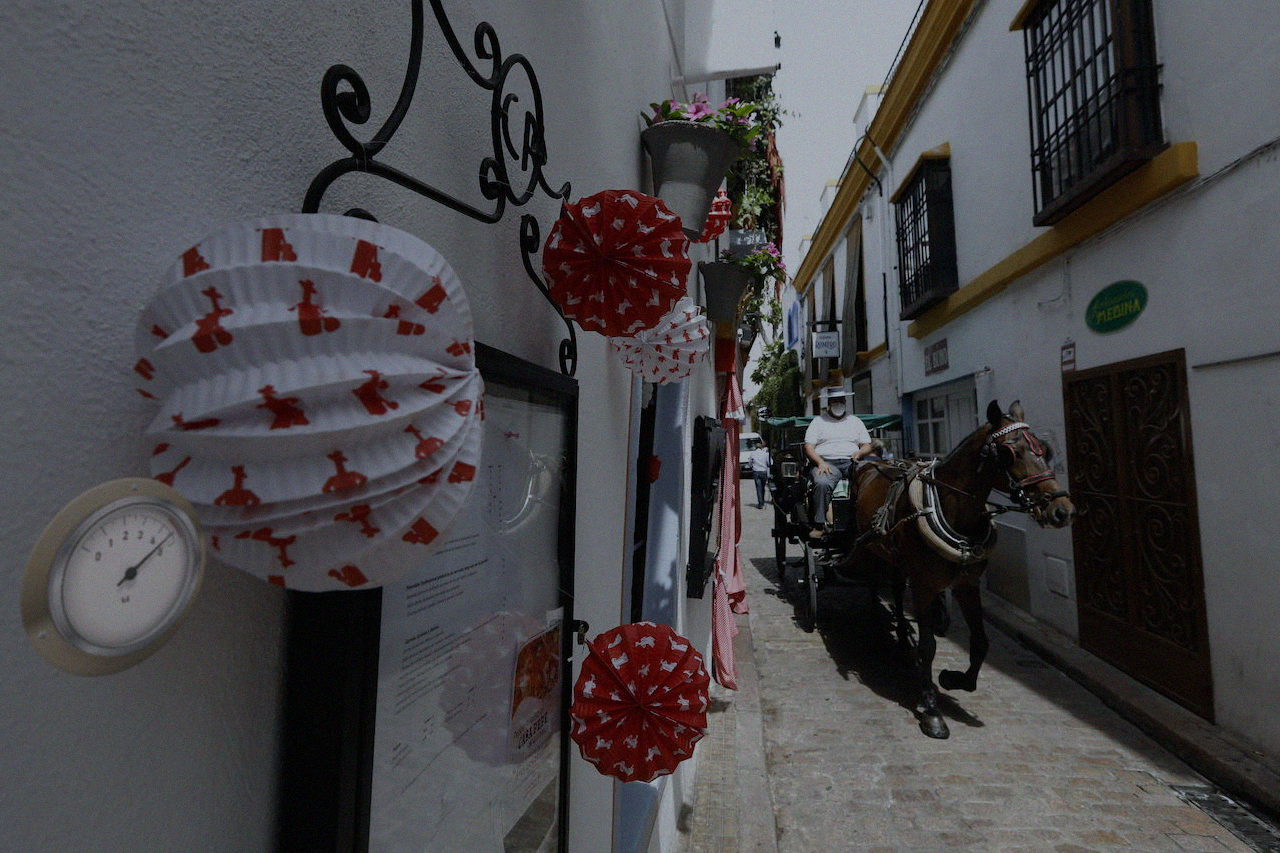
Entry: 4.5; kA
